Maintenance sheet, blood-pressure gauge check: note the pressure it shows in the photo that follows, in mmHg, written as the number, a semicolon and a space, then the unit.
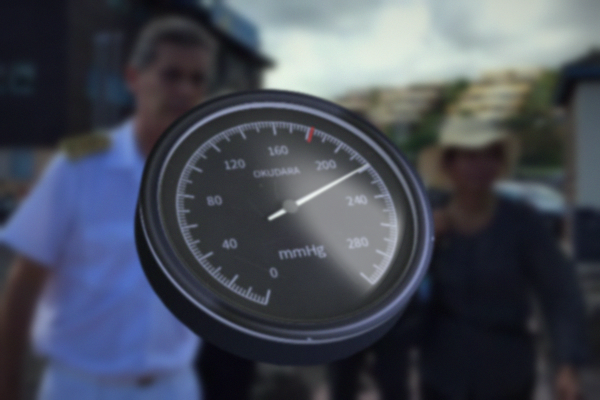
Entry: 220; mmHg
